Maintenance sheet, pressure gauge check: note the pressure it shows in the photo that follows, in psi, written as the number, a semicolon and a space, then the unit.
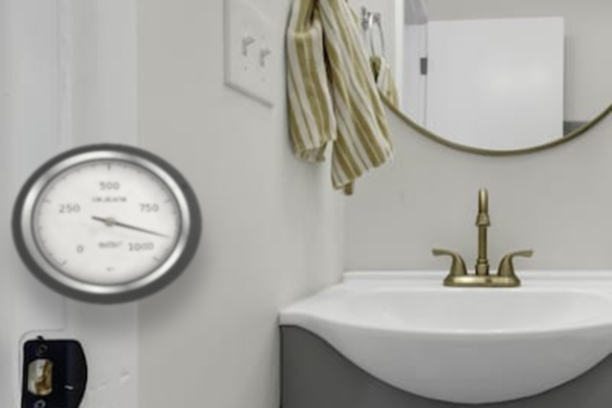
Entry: 900; psi
